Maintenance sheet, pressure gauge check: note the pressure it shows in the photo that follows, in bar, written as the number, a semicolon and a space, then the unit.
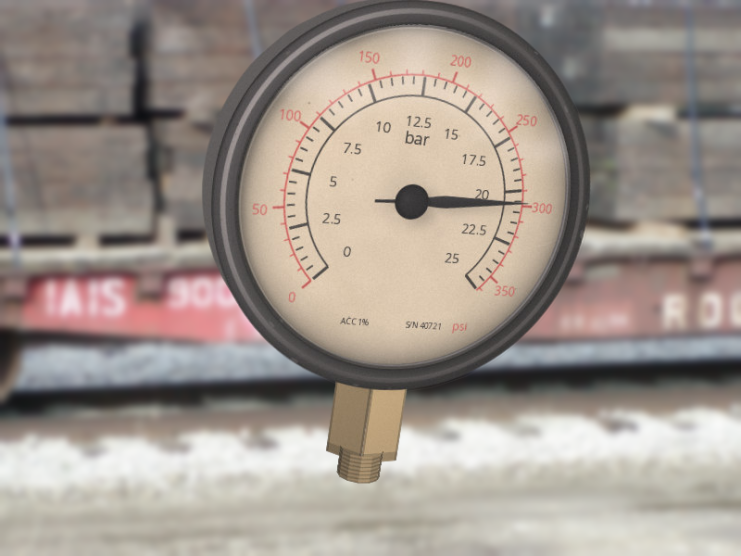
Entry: 20.5; bar
